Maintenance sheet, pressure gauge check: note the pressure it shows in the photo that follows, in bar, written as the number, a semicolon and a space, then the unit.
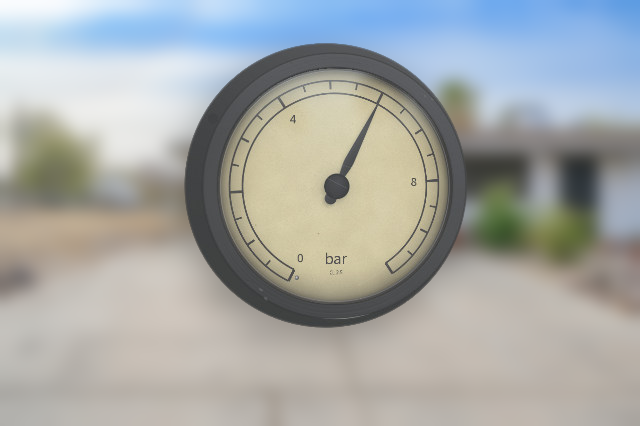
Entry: 6; bar
